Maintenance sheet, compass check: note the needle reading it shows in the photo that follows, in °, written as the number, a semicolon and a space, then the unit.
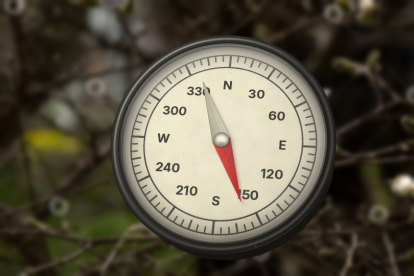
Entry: 157.5; °
